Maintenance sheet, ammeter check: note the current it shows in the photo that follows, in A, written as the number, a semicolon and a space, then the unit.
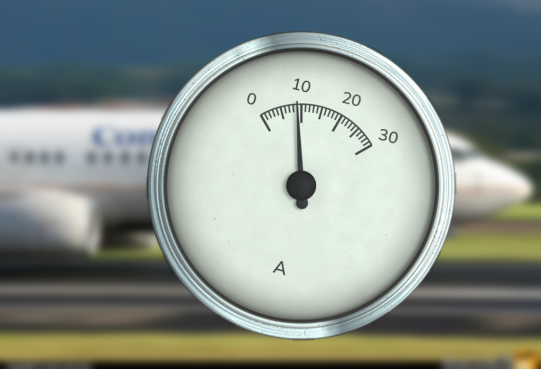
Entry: 9; A
